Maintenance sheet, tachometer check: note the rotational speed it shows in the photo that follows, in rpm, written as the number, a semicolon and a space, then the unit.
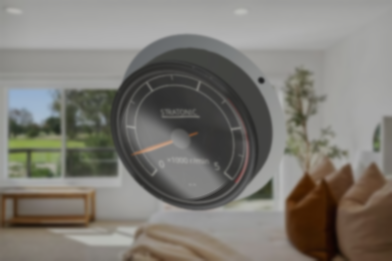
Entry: 500; rpm
